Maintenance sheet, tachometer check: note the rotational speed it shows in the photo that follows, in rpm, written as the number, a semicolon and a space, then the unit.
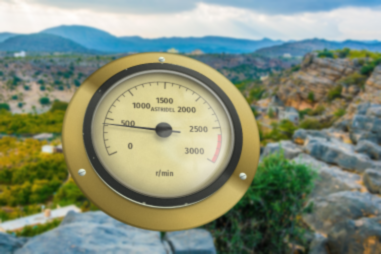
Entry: 400; rpm
